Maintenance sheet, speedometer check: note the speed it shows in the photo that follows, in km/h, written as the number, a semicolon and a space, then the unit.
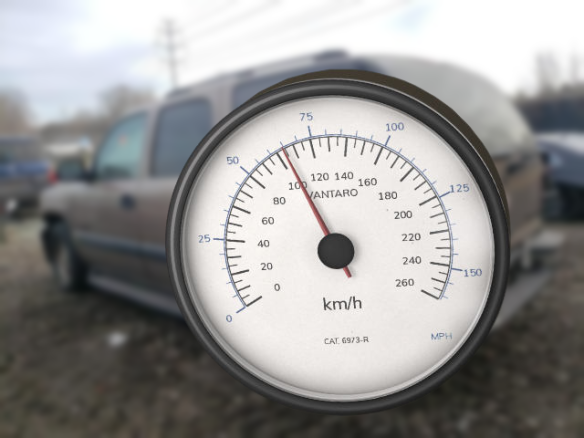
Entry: 105; km/h
